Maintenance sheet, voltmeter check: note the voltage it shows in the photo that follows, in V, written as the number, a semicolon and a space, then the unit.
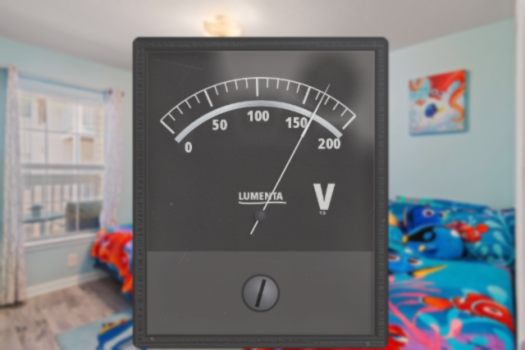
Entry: 165; V
